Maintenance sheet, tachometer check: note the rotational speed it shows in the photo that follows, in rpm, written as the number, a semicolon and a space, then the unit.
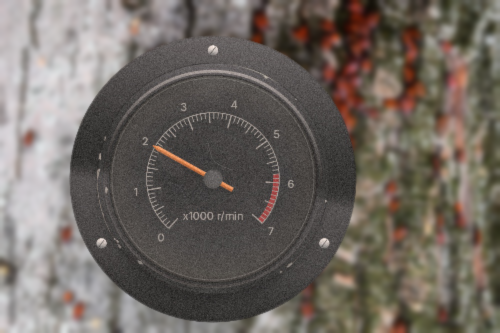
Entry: 2000; rpm
